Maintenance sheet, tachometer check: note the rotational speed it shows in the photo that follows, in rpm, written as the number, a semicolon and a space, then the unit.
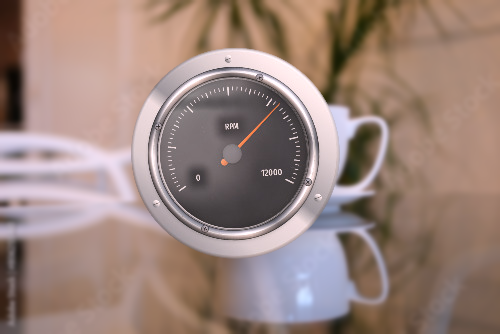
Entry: 8400; rpm
